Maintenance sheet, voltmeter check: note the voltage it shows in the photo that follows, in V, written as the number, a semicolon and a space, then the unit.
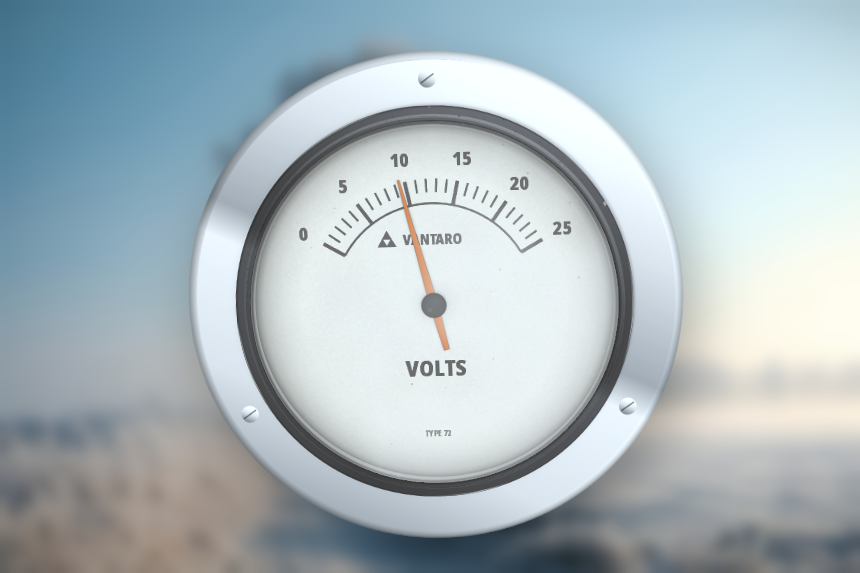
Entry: 9.5; V
